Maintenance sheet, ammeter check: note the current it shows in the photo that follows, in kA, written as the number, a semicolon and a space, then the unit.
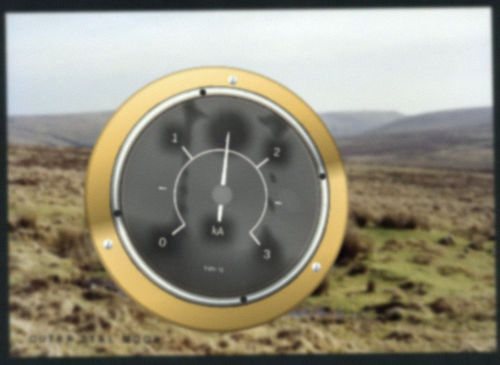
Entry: 1.5; kA
